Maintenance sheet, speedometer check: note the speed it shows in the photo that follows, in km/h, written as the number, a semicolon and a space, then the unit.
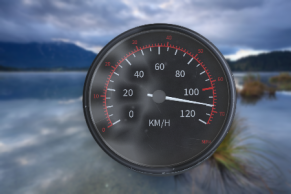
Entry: 110; km/h
